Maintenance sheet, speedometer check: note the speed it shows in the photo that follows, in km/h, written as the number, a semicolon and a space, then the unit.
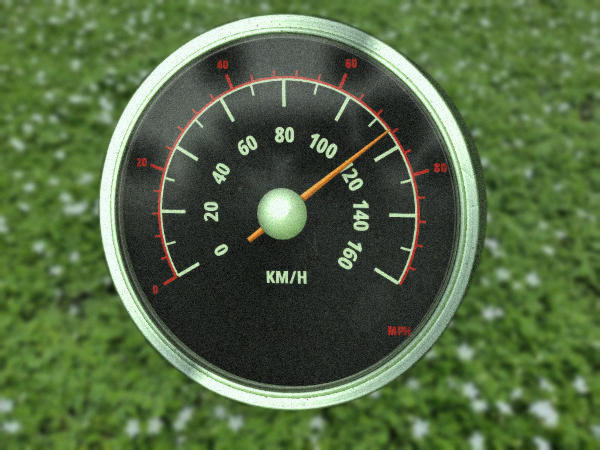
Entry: 115; km/h
